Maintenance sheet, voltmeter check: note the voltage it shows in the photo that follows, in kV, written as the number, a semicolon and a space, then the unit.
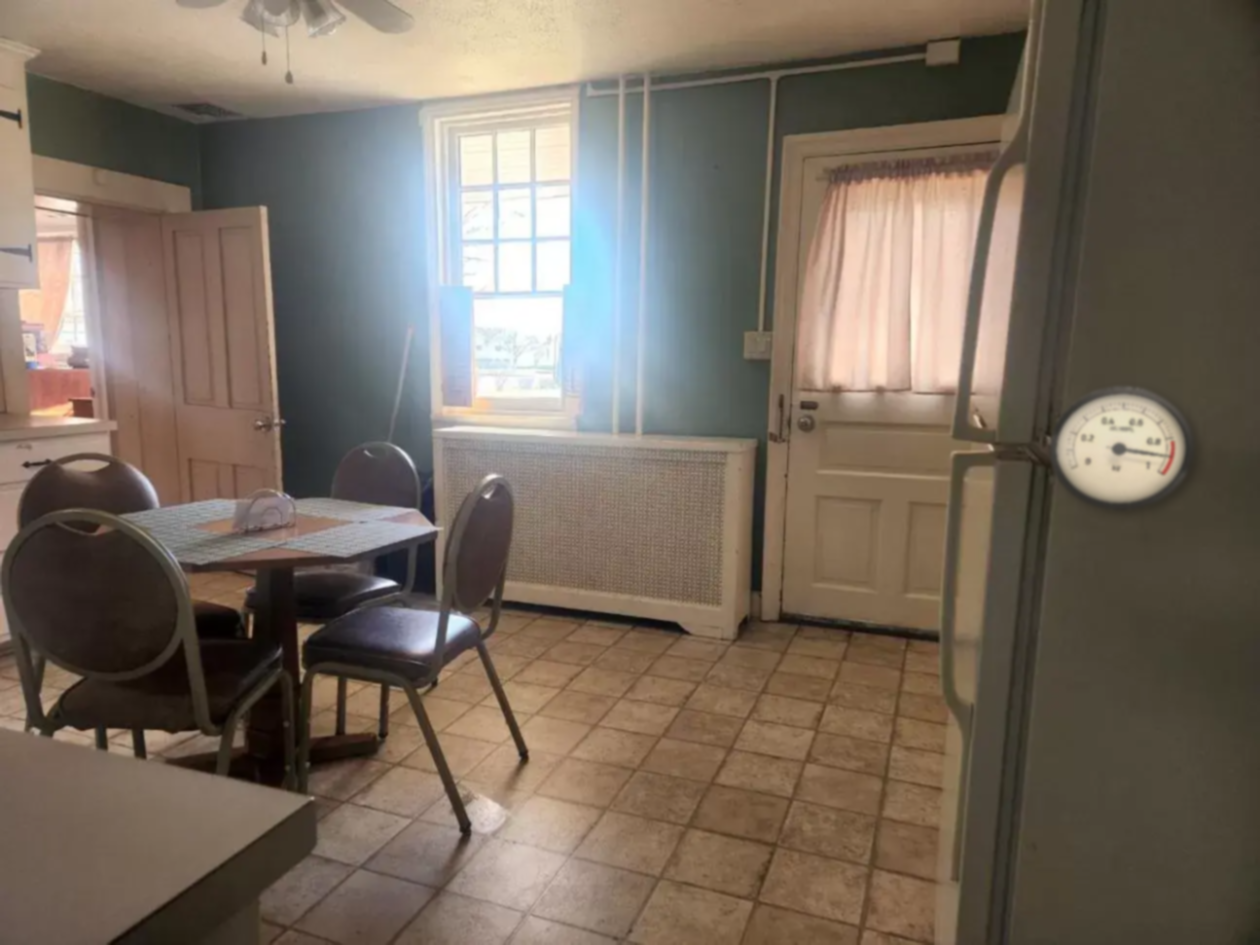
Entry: 0.9; kV
